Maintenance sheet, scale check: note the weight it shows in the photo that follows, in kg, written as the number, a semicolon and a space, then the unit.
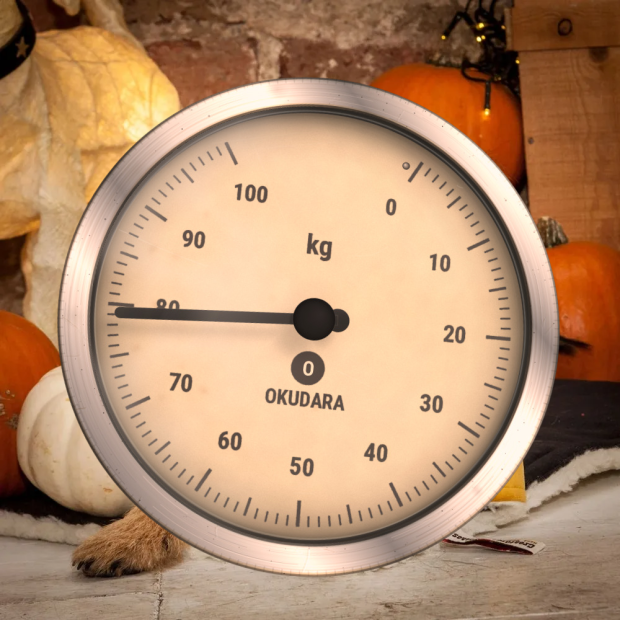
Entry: 79; kg
